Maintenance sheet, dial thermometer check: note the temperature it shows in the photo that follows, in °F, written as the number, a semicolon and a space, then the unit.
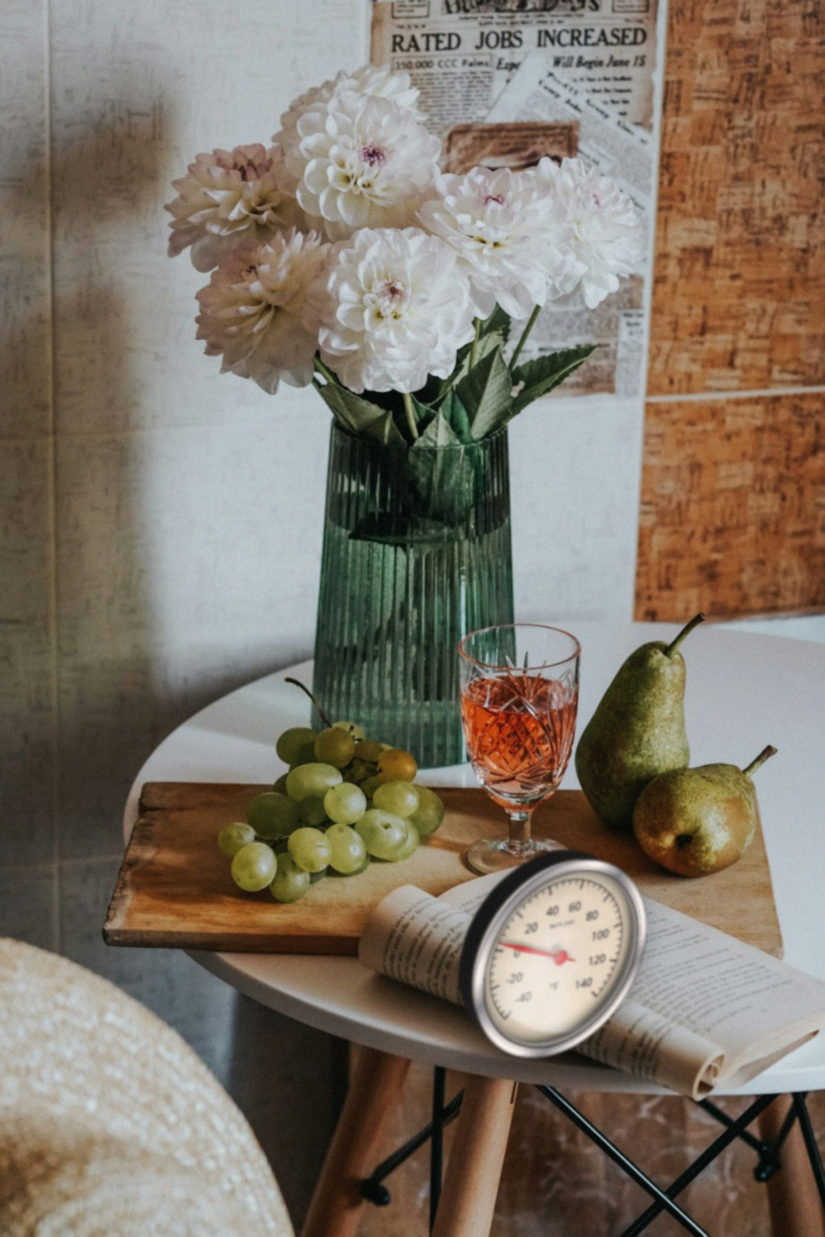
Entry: 4; °F
